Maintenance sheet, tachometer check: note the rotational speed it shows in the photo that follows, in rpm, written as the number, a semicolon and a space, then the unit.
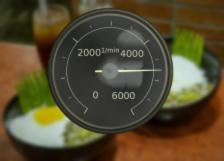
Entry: 4750; rpm
